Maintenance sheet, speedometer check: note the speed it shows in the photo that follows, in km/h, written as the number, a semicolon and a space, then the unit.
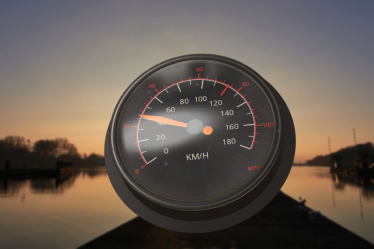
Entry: 40; km/h
